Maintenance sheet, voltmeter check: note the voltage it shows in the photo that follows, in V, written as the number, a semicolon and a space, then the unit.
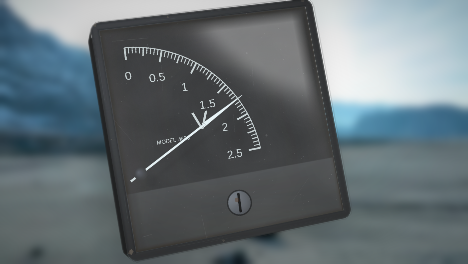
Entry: 1.75; V
